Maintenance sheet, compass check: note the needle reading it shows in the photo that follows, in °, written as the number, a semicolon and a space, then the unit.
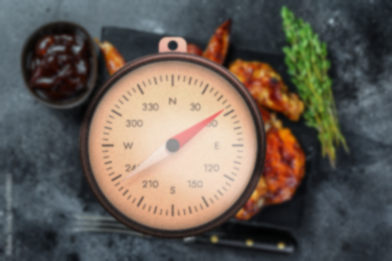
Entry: 55; °
